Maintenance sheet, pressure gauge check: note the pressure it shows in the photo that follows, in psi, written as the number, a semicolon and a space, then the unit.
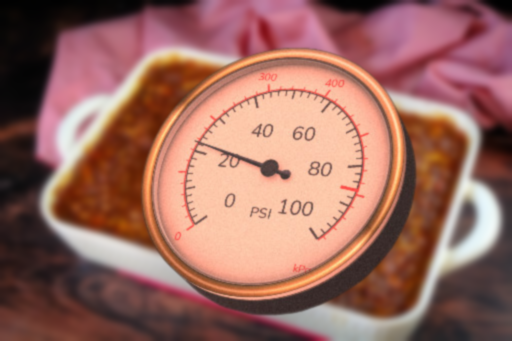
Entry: 22; psi
